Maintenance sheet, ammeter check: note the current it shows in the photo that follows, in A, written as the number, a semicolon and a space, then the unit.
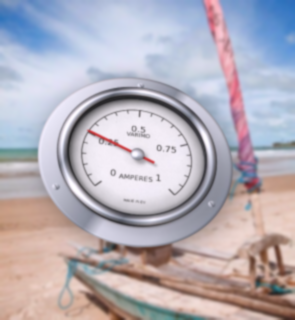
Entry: 0.25; A
